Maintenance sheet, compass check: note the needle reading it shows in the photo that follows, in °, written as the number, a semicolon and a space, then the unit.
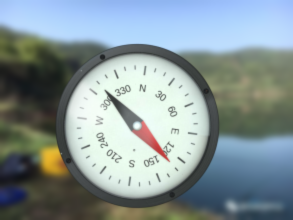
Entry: 130; °
